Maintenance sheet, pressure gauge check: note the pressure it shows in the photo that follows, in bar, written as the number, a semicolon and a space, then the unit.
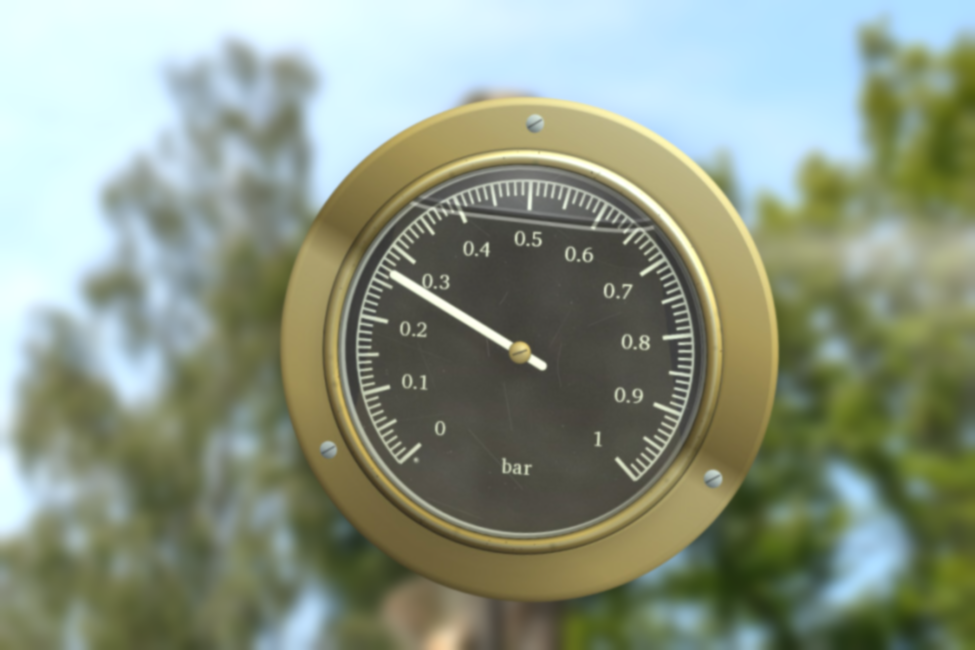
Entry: 0.27; bar
